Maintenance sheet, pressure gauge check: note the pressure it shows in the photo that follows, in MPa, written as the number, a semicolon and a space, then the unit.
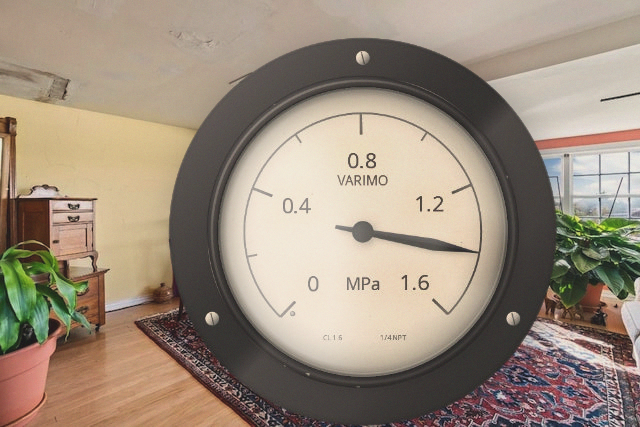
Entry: 1.4; MPa
